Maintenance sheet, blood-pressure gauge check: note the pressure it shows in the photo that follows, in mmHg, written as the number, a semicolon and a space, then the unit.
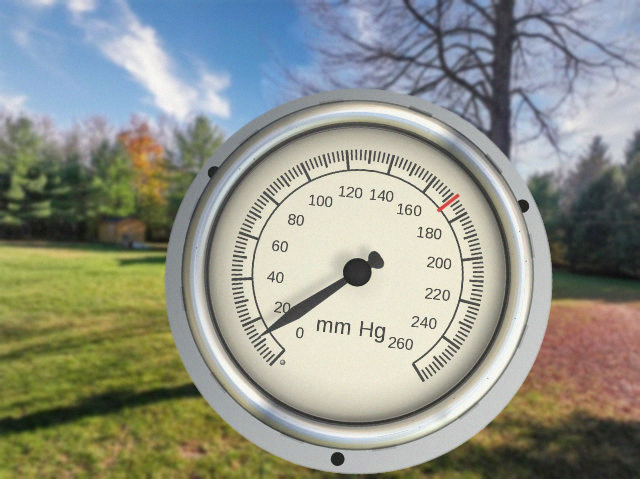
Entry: 12; mmHg
